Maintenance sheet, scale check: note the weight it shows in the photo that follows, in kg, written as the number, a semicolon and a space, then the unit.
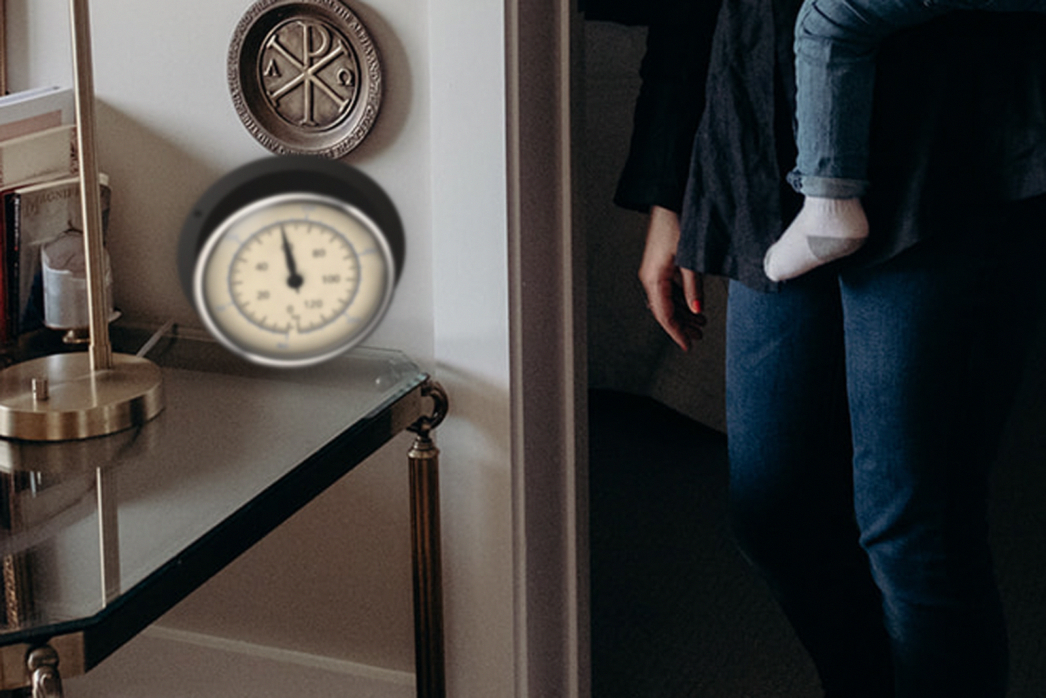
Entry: 60; kg
